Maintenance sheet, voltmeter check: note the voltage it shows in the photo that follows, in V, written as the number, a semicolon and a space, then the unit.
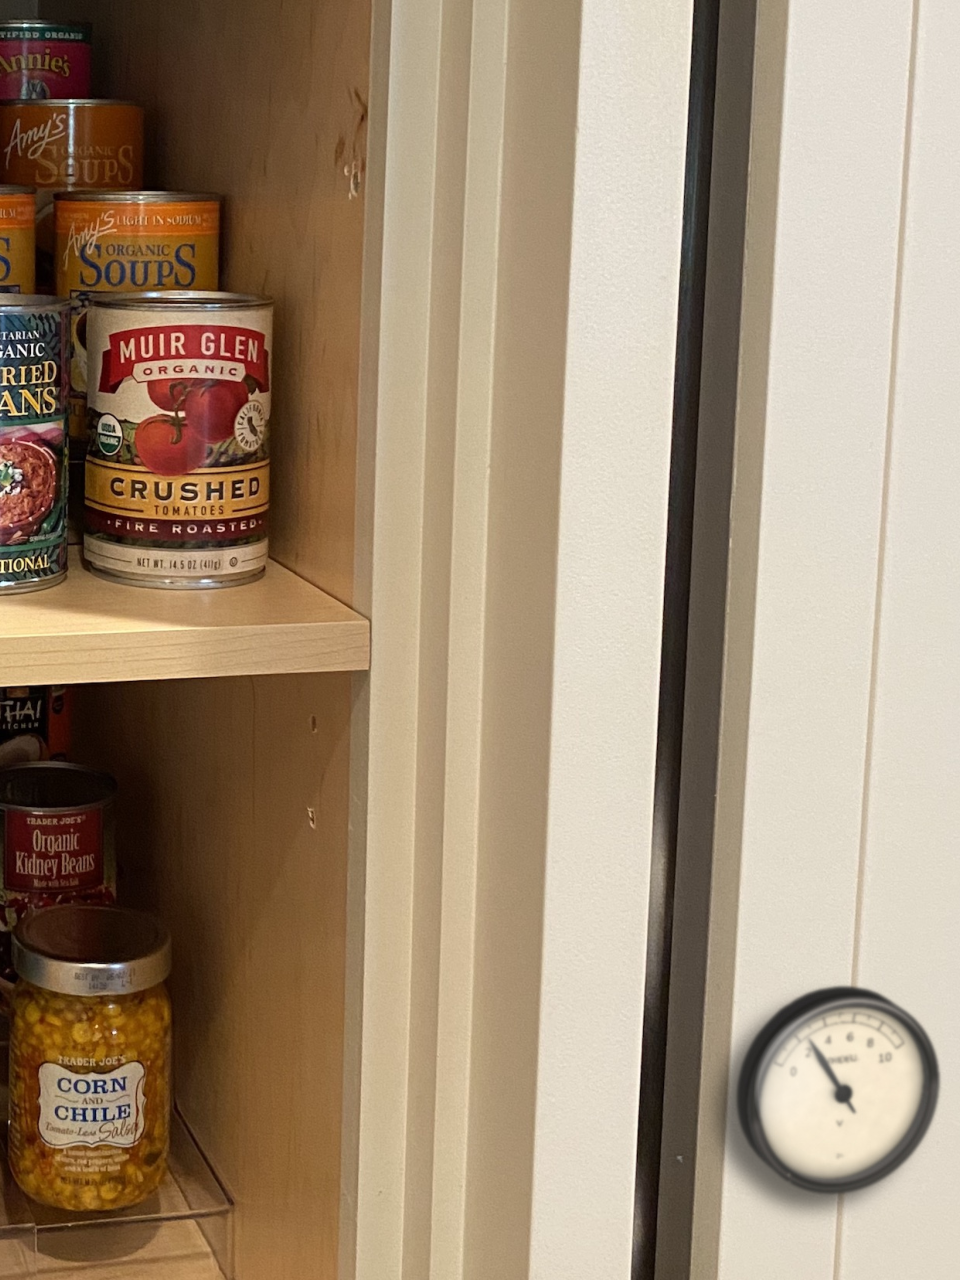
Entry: 2.5; V
